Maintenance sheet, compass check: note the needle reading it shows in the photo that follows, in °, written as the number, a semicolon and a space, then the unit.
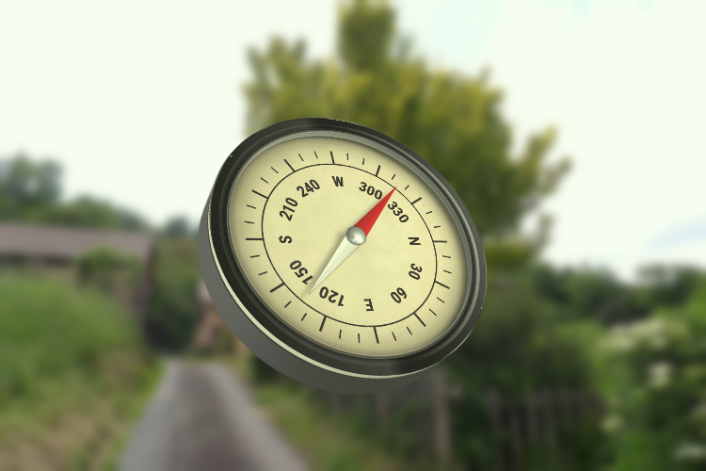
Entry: 315; °
